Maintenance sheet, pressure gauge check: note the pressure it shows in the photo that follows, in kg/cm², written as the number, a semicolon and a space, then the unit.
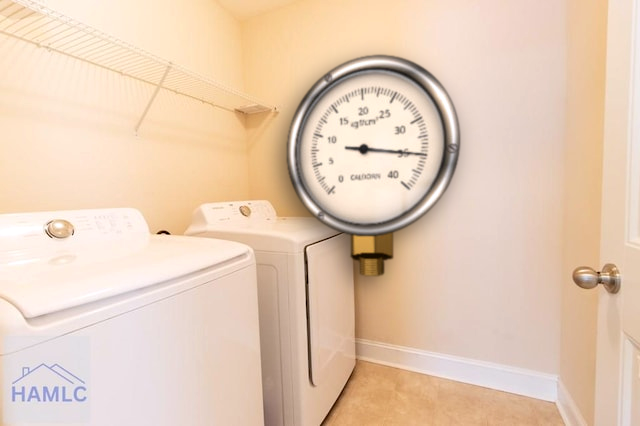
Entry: 35; kg/cm²
